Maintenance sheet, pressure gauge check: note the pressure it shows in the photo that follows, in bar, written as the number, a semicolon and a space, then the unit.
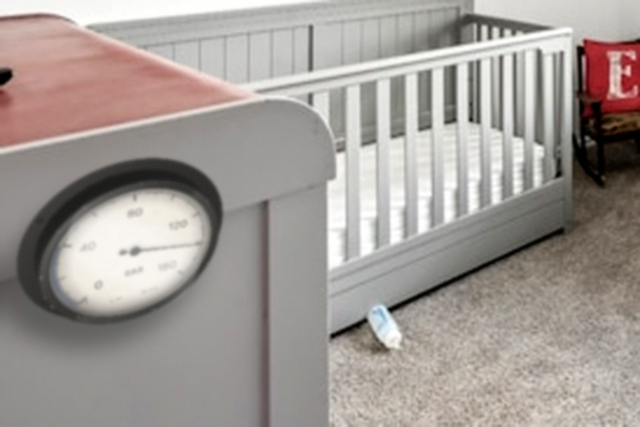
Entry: 140; bar
